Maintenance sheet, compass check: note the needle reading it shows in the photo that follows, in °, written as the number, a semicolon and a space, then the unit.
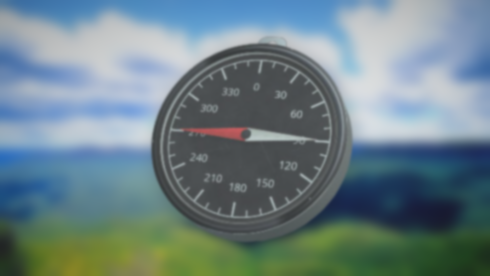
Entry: 270; °
